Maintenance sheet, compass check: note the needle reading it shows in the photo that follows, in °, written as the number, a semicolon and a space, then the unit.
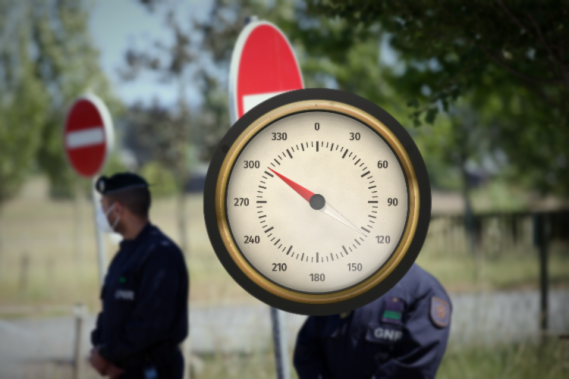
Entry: 305; °
